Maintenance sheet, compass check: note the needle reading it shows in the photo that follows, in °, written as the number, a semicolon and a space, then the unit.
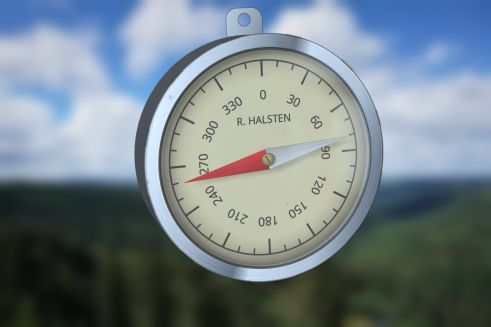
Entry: 260; °
